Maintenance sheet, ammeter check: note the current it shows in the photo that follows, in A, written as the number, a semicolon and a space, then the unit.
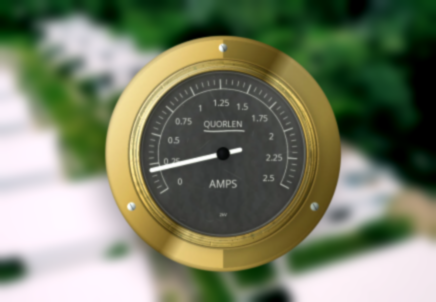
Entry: 0.2; A
